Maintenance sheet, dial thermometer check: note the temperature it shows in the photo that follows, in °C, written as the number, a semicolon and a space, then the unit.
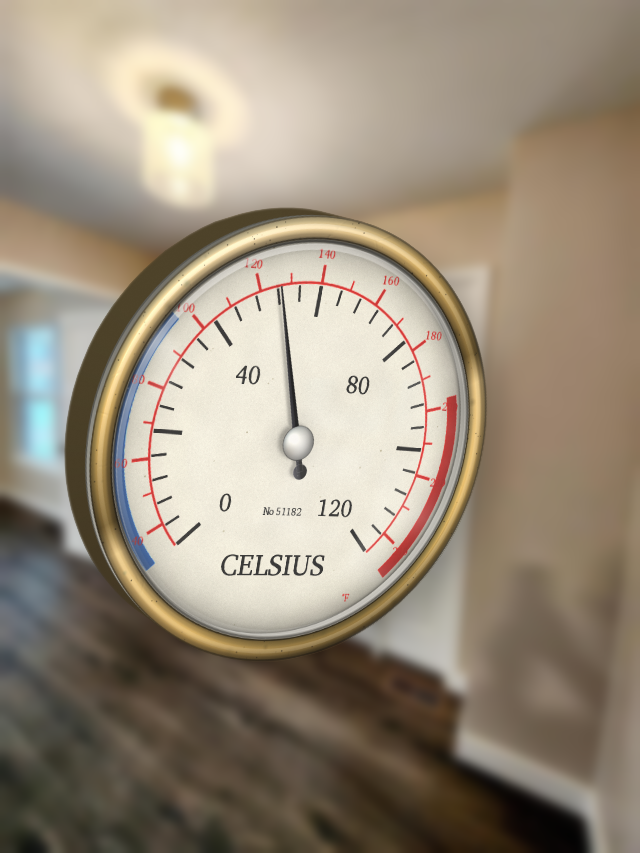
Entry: 52; °C
